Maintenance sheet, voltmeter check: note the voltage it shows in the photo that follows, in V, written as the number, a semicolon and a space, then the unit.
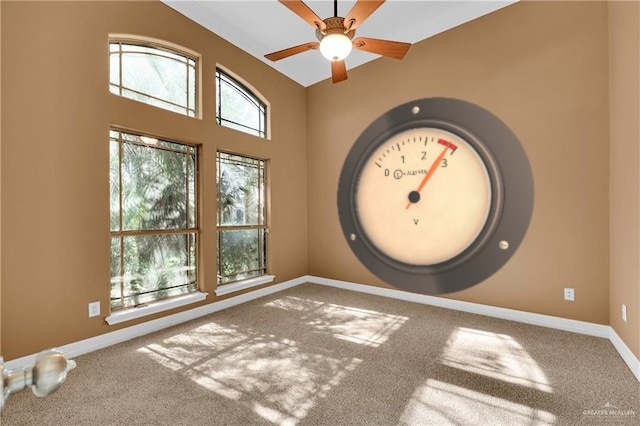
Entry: 2.8; V
